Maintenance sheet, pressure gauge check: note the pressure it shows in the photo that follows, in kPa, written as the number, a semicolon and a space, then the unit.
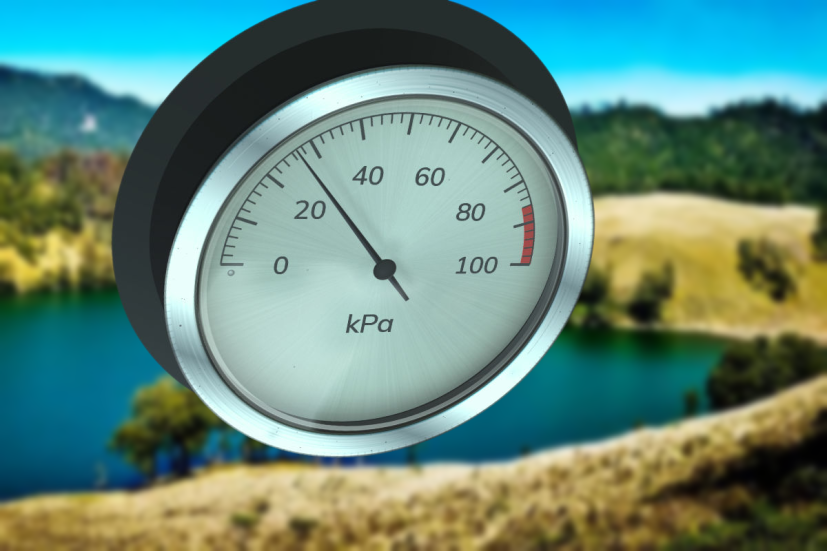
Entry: 27; kPa
